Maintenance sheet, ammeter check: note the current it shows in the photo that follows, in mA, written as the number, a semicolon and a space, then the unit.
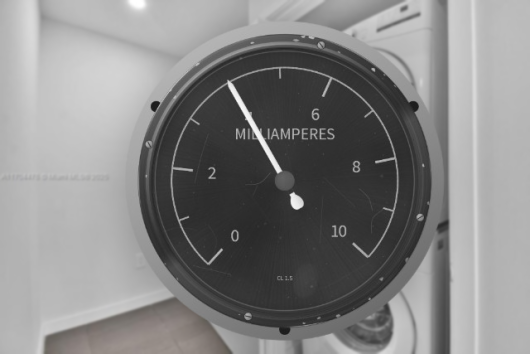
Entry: 4; mA
